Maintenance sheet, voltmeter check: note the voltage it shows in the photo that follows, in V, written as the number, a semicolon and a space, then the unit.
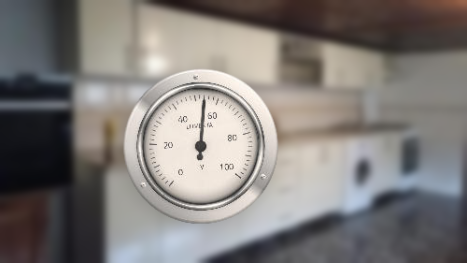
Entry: 54; V
